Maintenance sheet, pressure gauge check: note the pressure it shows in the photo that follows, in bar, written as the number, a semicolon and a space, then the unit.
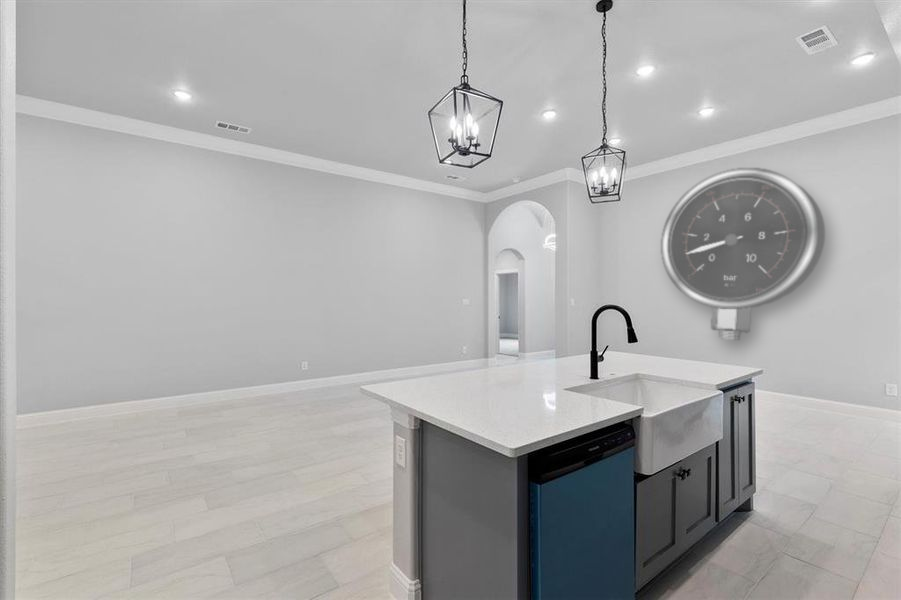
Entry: 1; bar
